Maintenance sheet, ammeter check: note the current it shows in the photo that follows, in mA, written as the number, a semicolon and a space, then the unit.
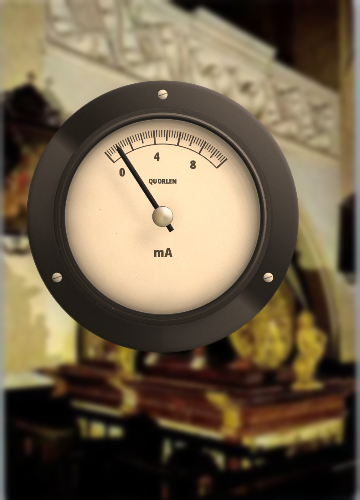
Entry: 1; mA
